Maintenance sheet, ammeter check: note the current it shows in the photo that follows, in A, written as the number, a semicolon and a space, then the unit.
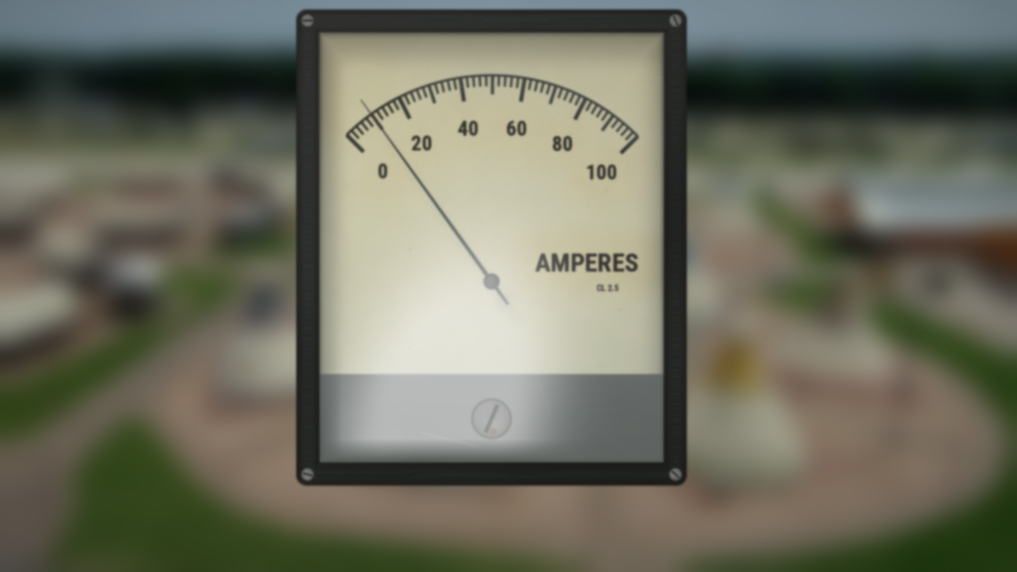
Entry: 10; A
